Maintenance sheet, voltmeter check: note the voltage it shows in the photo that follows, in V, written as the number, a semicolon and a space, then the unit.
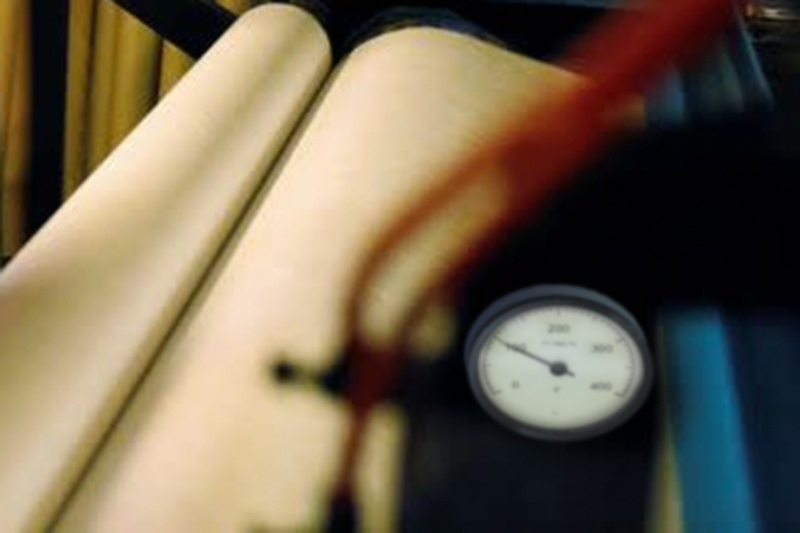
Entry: 100; V
